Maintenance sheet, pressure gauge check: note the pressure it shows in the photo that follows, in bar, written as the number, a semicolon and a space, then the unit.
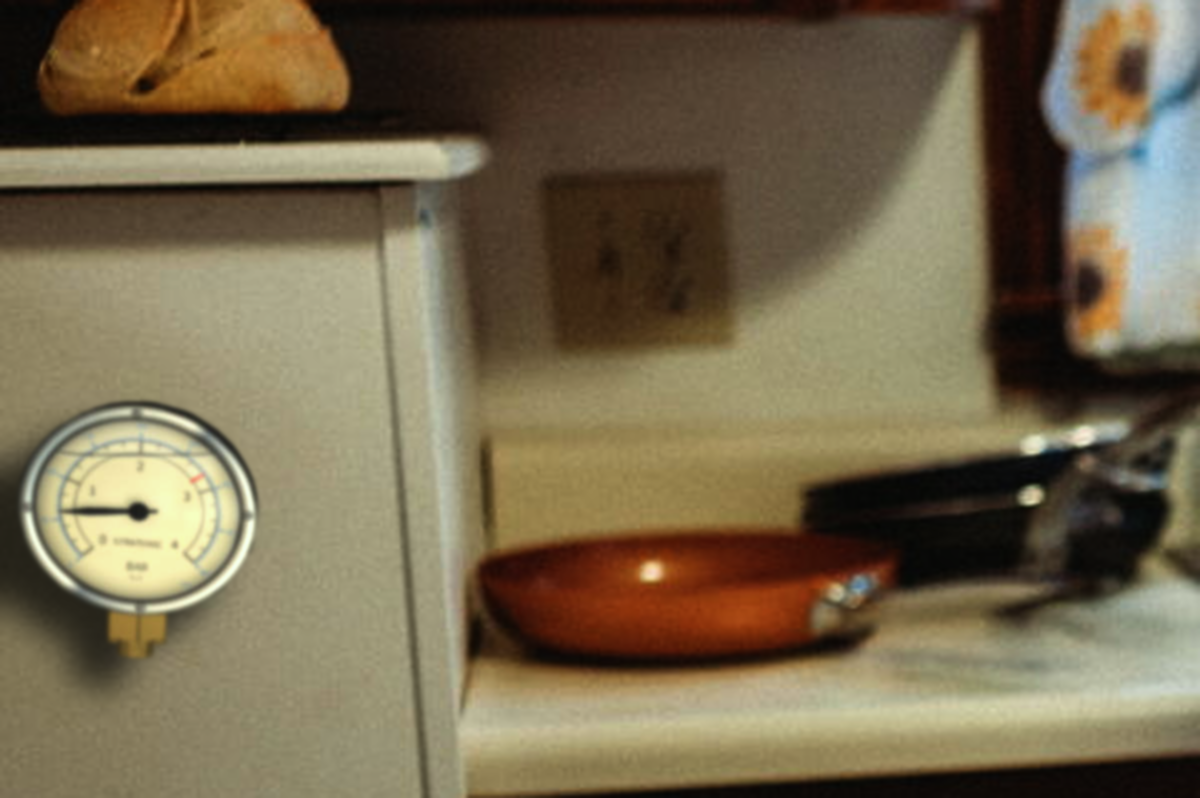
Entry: 0.6; bar
